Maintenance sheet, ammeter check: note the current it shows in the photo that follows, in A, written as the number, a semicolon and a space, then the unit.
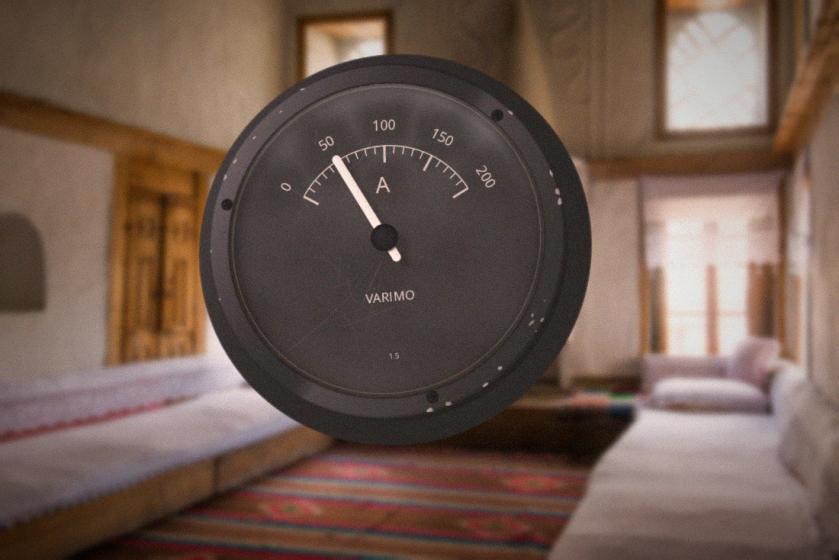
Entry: 50; A
